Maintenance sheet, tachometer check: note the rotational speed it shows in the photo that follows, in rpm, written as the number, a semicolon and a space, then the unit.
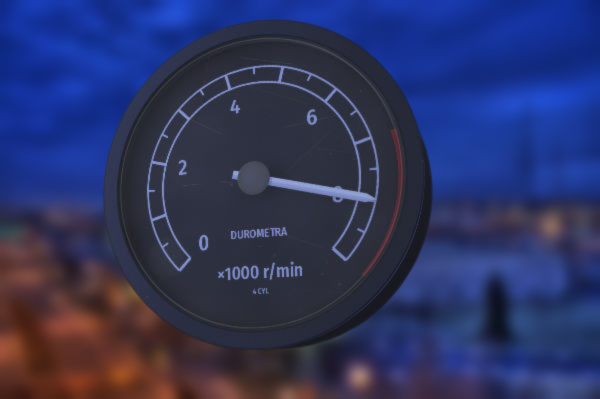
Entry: 8000; rpm
